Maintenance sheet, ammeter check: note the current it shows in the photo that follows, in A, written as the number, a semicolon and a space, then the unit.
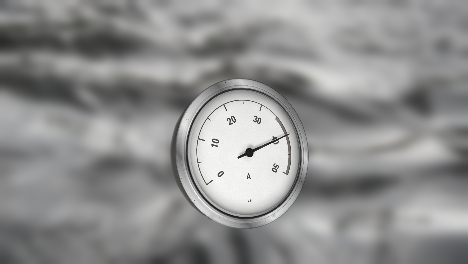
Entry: 40; A
